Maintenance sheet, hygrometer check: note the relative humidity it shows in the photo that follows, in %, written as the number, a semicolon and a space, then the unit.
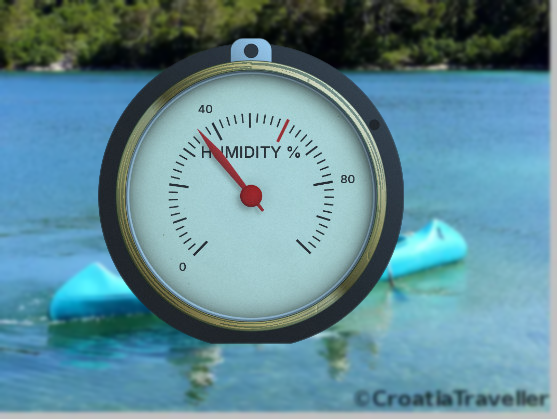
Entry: 36; %
